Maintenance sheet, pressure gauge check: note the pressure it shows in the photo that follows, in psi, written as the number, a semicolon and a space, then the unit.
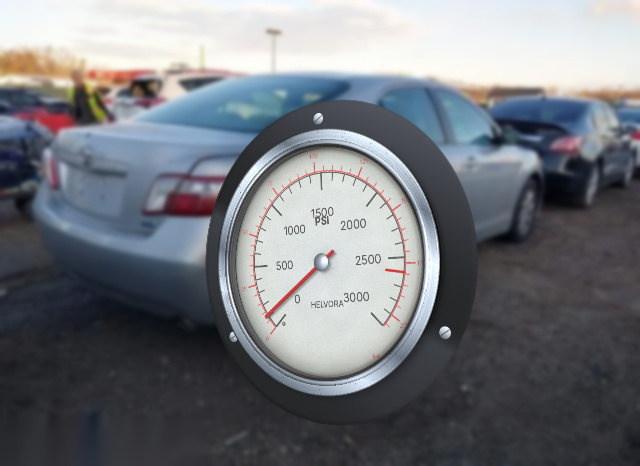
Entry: 100; psi
